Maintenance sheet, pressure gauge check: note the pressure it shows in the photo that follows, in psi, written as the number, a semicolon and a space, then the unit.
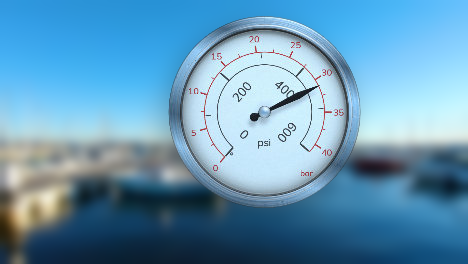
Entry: 450; psi
